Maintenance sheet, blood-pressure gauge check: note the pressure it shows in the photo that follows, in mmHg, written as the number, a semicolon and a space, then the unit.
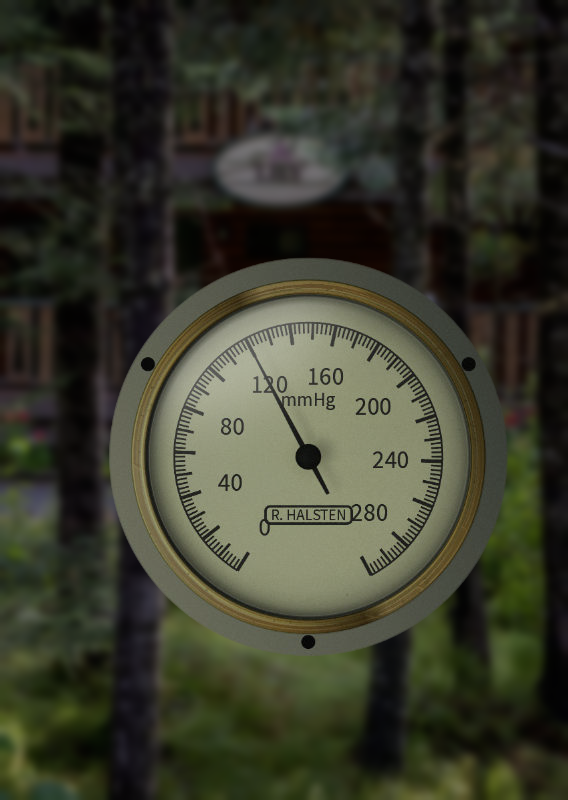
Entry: 120; mmHg
